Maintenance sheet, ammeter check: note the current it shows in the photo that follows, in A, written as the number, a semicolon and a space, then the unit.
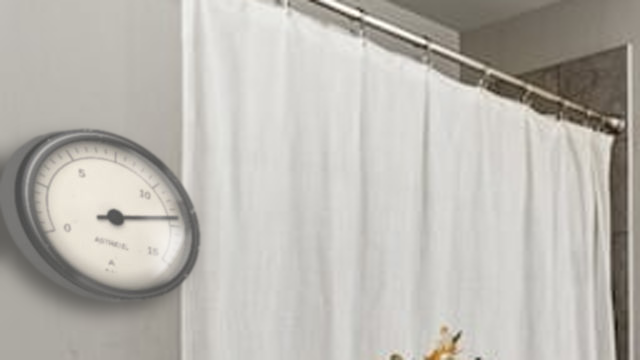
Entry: 12; A
